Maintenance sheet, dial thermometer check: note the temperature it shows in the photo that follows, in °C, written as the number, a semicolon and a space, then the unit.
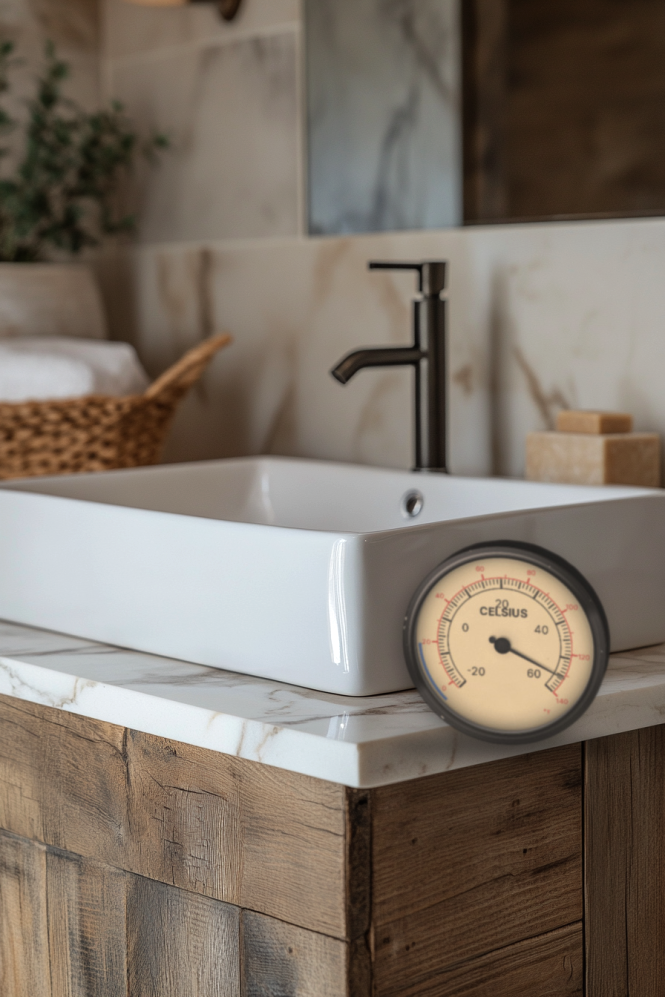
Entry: 55; °C
